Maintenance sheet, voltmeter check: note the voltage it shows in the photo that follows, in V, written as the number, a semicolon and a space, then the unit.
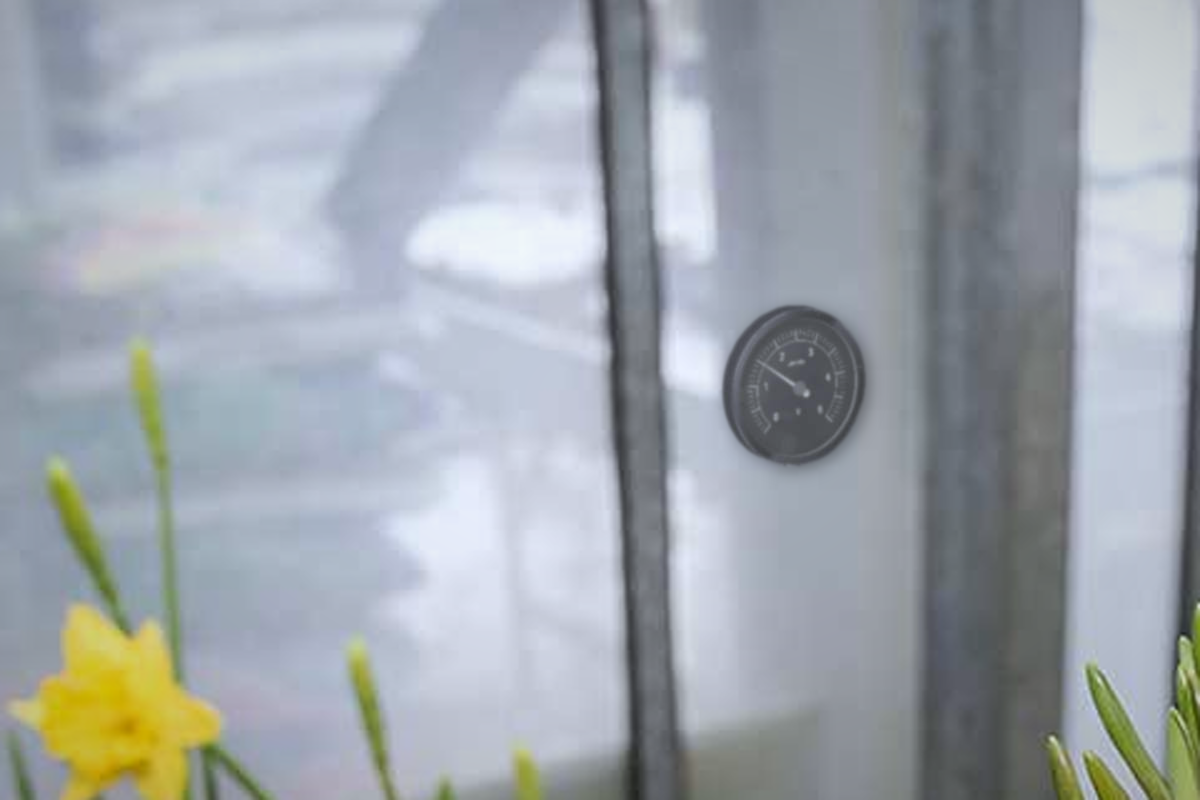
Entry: 1.5; V
